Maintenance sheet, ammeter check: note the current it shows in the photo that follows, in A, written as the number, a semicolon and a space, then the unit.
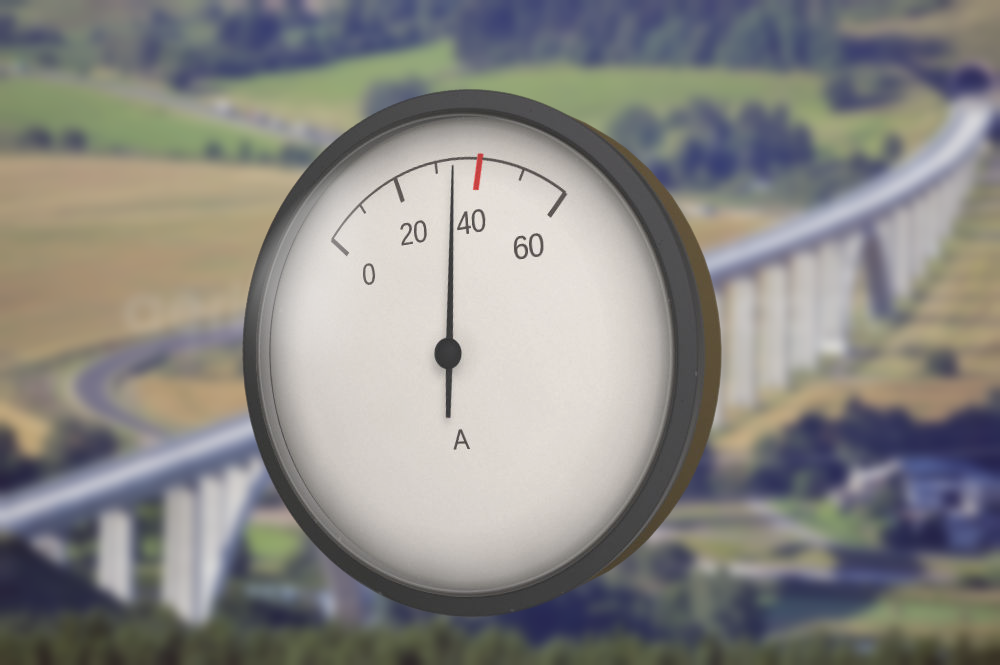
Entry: 35; A
